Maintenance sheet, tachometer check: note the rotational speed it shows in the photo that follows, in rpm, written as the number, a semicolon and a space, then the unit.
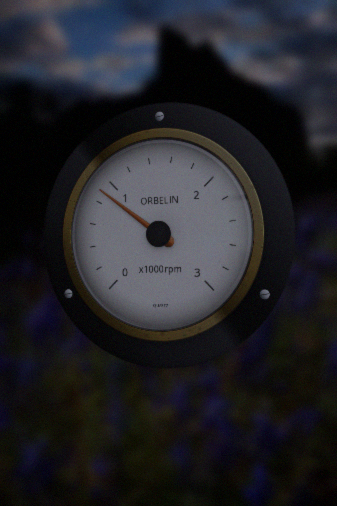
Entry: 900; rpm
